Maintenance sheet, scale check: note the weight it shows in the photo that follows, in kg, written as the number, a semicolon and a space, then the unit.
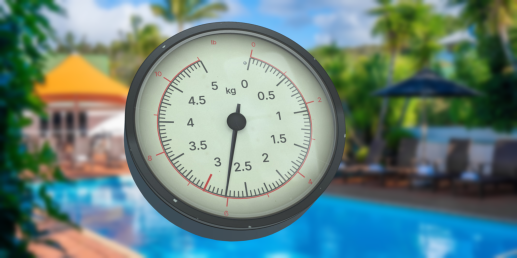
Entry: 2.75; kg
